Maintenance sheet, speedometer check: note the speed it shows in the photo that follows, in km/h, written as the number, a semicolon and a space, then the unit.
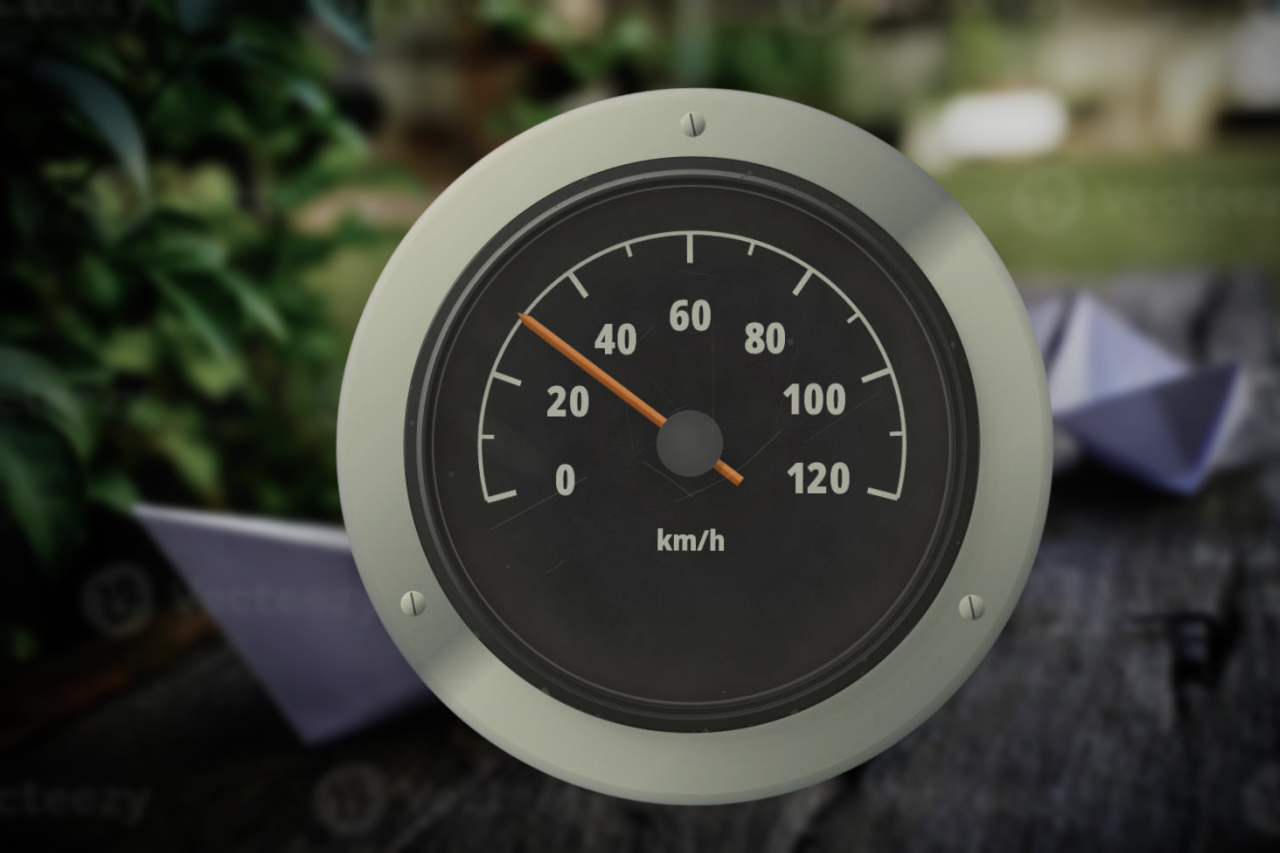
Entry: 30; km/h
